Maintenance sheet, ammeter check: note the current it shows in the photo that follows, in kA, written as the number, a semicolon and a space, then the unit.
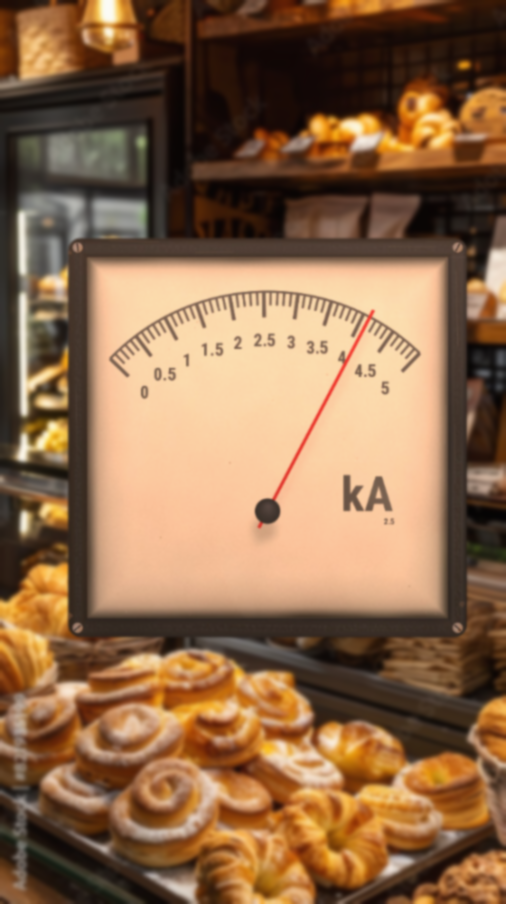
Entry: 4.1; kA
